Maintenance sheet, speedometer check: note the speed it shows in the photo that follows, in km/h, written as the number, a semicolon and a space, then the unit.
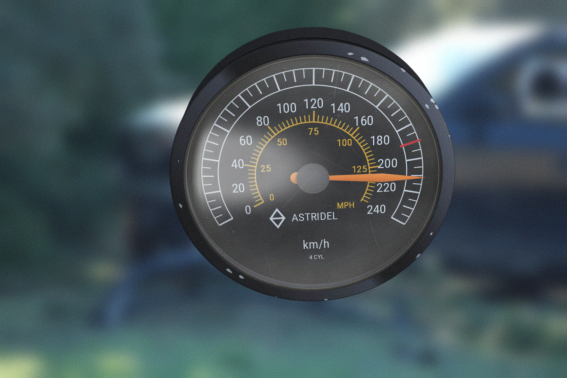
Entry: 210; km/h
